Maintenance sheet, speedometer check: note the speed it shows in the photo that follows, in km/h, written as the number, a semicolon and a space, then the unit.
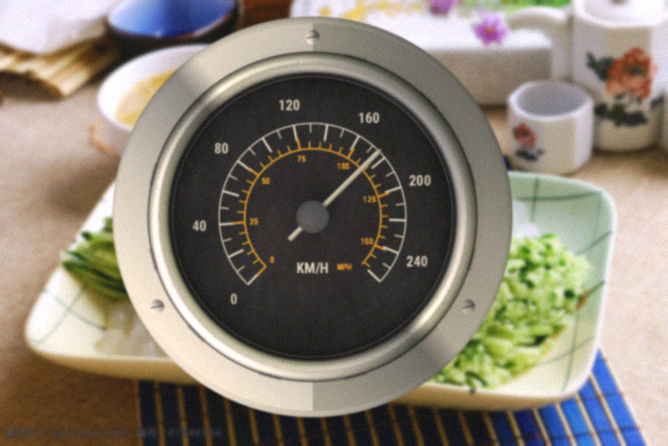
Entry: 175; km/h
